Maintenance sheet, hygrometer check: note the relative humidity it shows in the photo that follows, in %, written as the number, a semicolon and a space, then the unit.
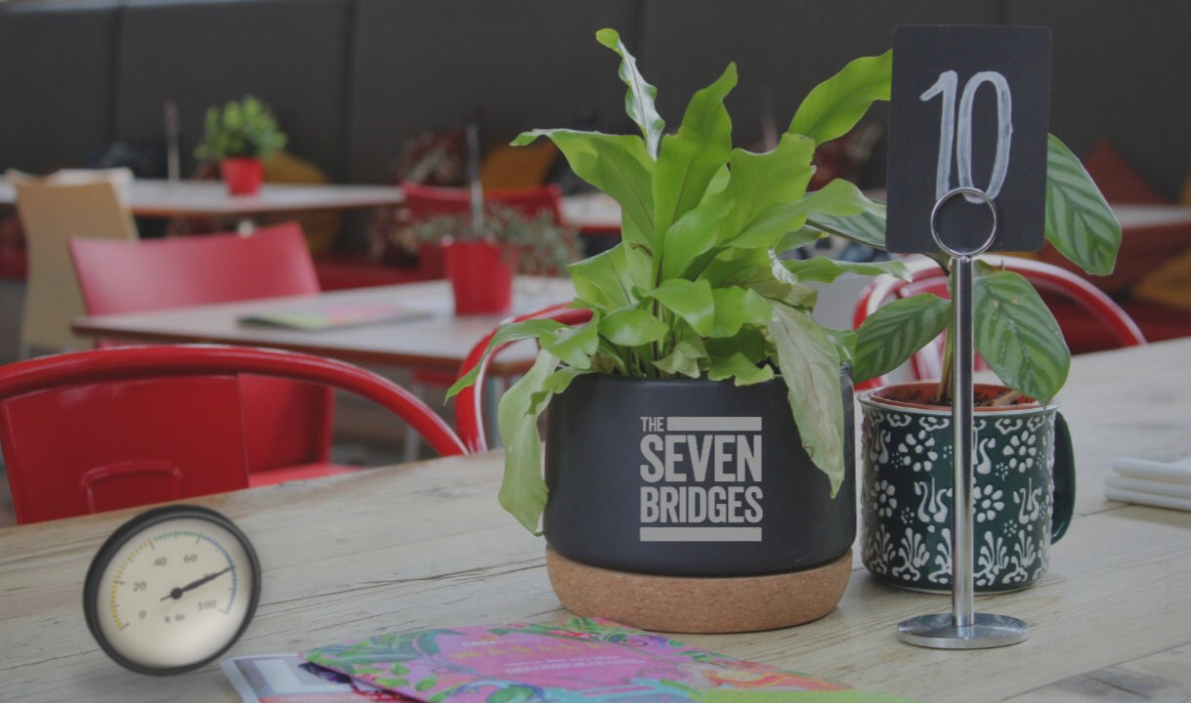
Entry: 80; %
